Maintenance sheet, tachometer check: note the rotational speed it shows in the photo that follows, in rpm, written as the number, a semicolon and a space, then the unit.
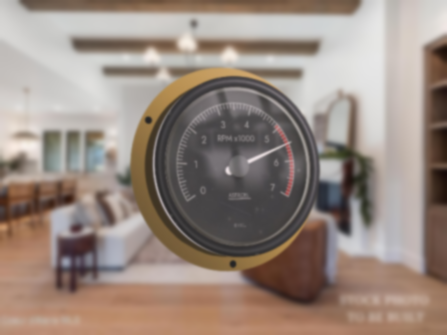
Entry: 5500; rpm
